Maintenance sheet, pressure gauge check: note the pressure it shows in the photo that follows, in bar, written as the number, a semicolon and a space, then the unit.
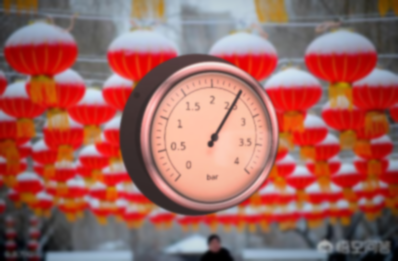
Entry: 2.5; bar
